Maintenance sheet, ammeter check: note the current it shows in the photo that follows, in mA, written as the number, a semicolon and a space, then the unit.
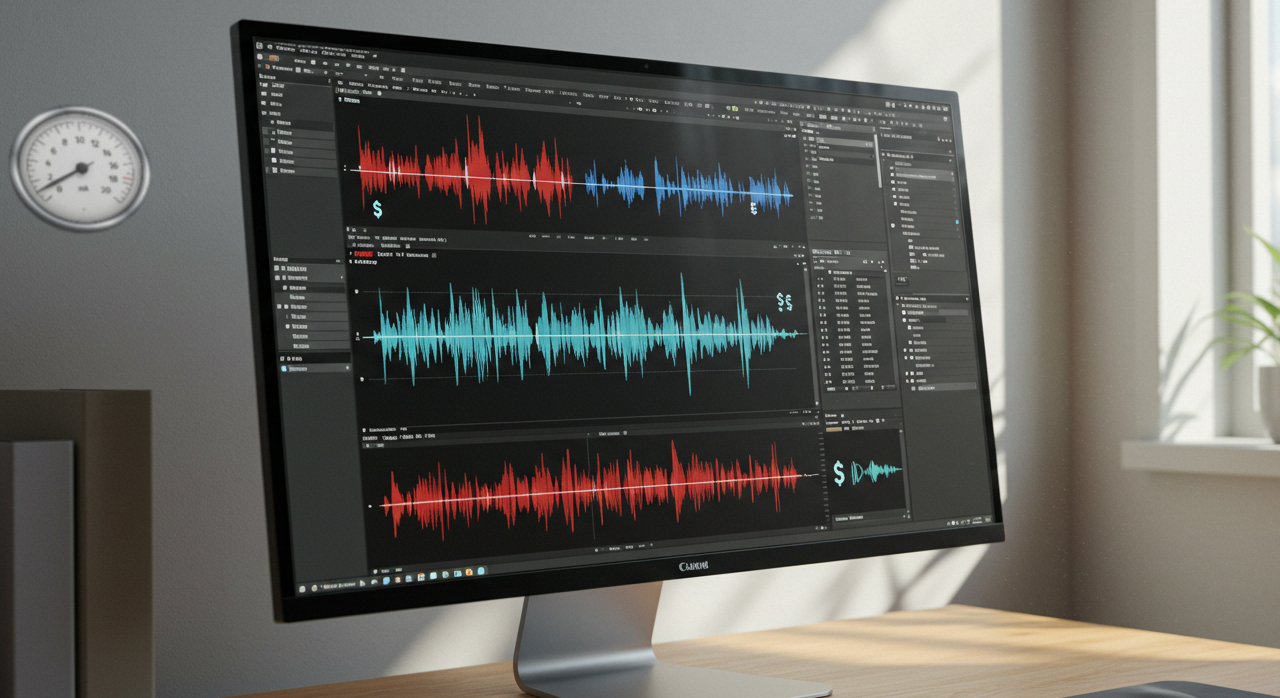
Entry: 1; mA
